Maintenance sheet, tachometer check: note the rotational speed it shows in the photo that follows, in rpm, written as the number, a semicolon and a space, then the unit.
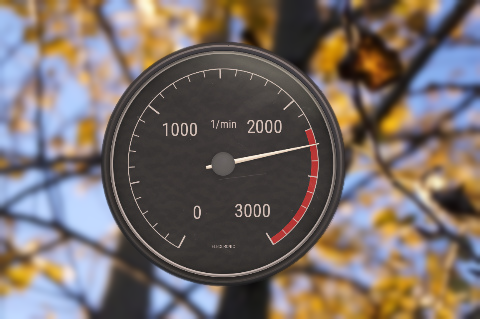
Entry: 2300; rpm
